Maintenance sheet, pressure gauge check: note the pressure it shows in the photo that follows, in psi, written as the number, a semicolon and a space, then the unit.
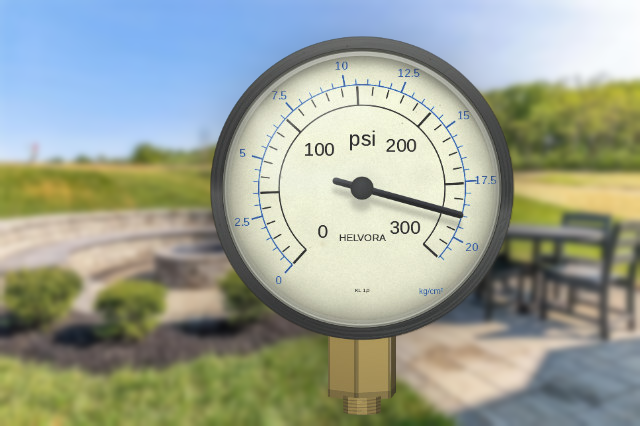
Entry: 270; psi
